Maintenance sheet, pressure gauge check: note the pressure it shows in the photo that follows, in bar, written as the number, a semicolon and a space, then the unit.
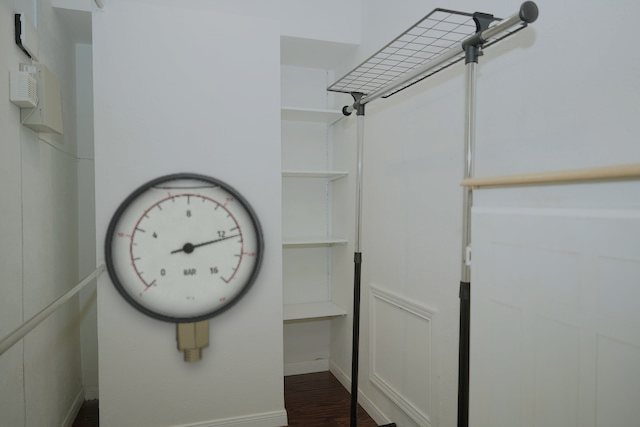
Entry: 12.5; bar
